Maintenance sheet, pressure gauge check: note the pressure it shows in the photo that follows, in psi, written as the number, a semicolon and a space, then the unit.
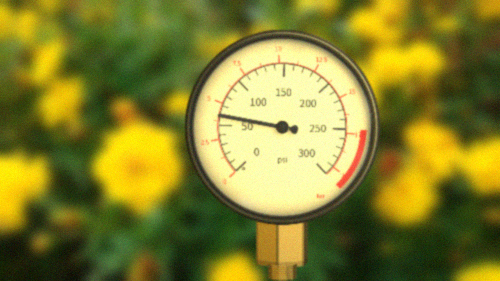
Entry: 60; psi
